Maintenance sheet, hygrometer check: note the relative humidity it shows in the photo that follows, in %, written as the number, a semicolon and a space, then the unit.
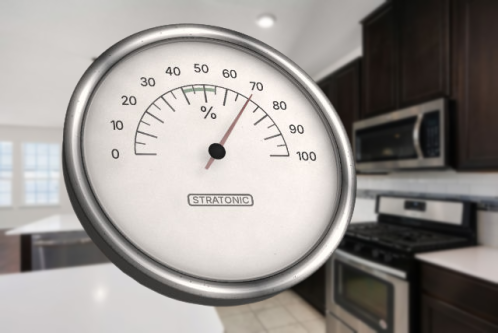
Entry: 70; %
